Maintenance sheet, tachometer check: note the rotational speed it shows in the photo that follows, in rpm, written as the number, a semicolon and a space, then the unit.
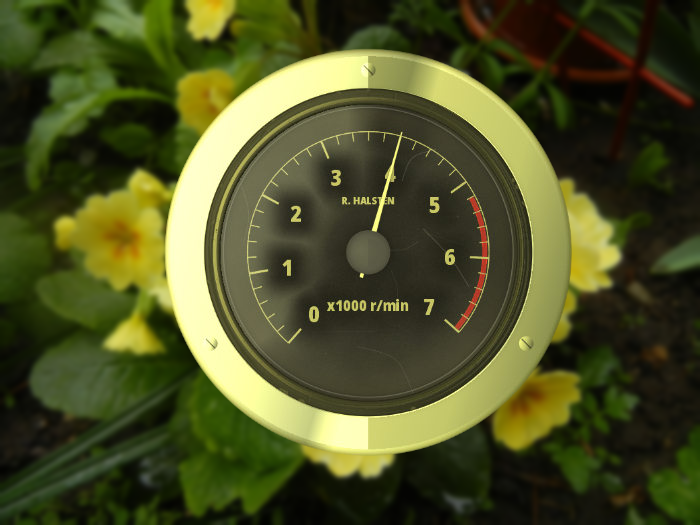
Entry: 4000; rpm
